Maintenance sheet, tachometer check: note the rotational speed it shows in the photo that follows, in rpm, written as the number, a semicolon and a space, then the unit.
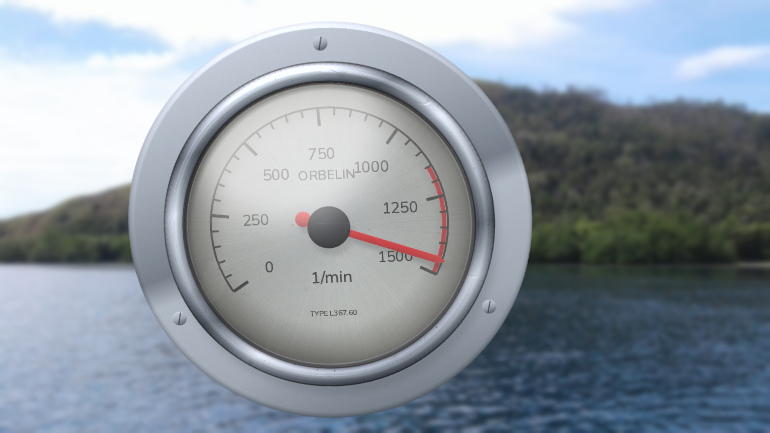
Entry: 1450; rpm
